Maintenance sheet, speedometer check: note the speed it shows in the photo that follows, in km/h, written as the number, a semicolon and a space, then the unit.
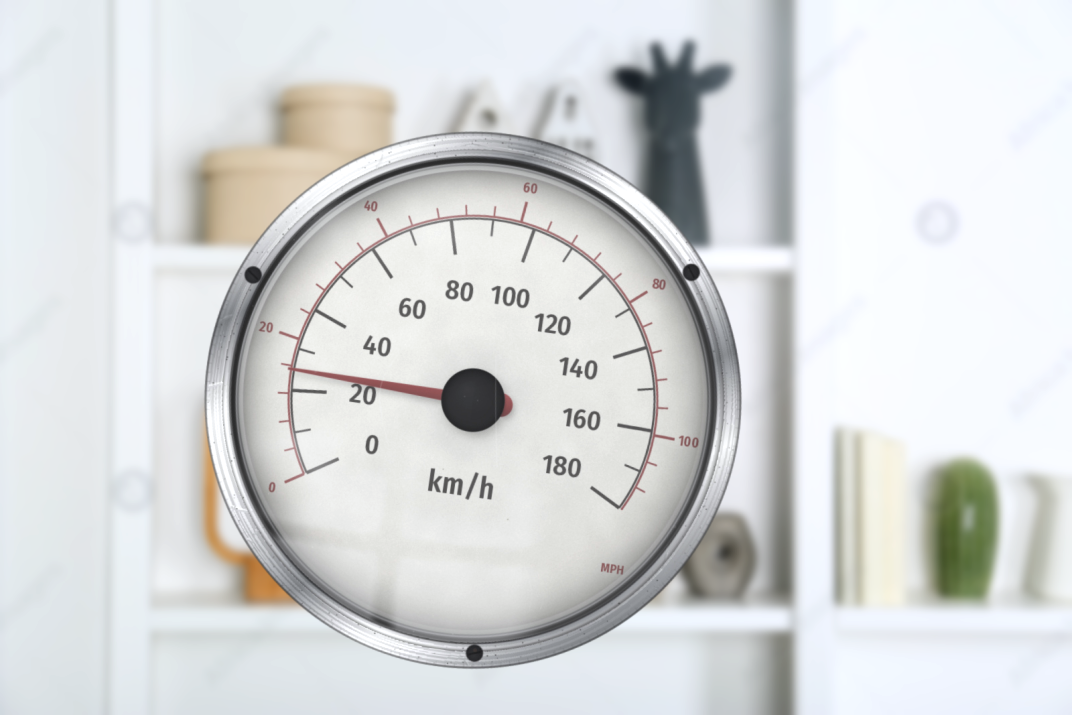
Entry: 25; km/h
